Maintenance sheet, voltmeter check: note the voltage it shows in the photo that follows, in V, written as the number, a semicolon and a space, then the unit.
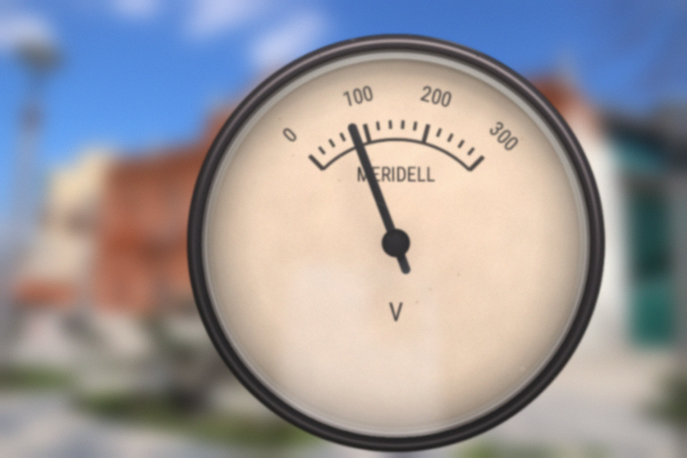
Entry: 80; V
